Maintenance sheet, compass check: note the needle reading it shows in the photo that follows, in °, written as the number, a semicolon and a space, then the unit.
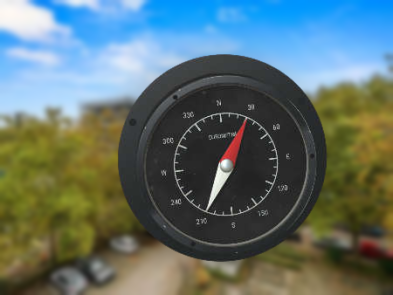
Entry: 30; °
